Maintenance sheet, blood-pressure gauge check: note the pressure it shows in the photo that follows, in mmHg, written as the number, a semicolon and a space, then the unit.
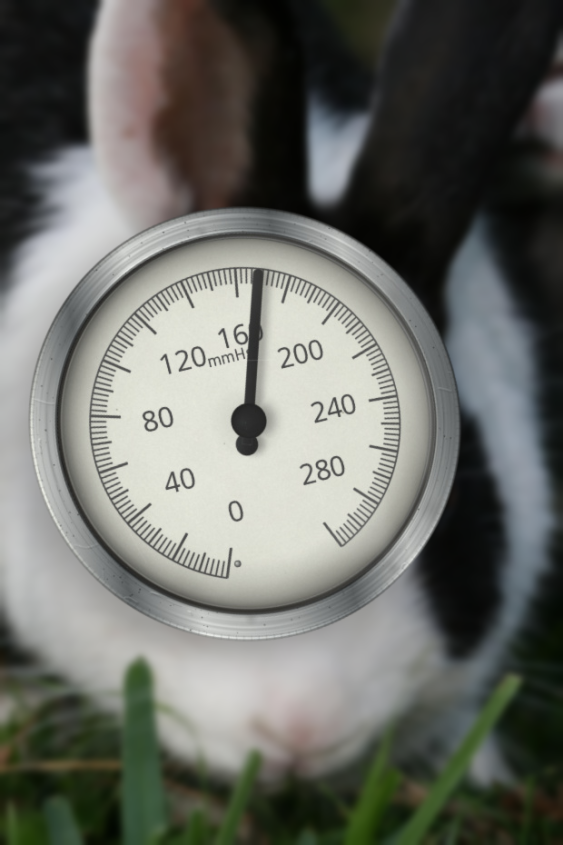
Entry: 168; mmHg
